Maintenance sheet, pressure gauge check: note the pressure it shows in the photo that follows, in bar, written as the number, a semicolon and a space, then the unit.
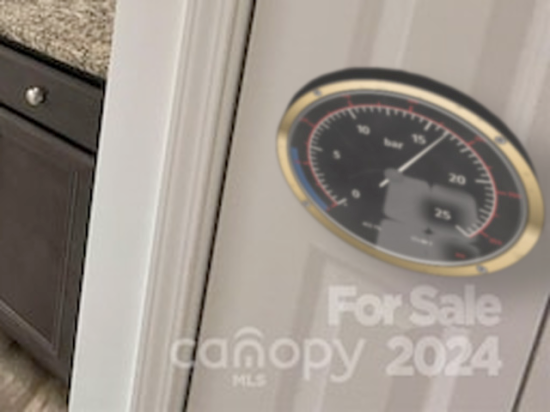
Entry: 16; bar
